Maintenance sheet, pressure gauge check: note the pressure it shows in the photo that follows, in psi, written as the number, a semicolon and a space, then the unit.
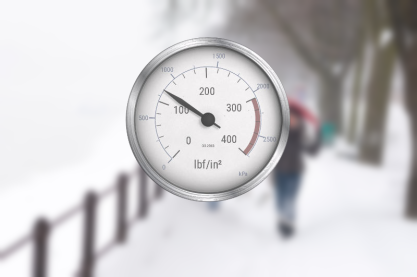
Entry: 120; psi
